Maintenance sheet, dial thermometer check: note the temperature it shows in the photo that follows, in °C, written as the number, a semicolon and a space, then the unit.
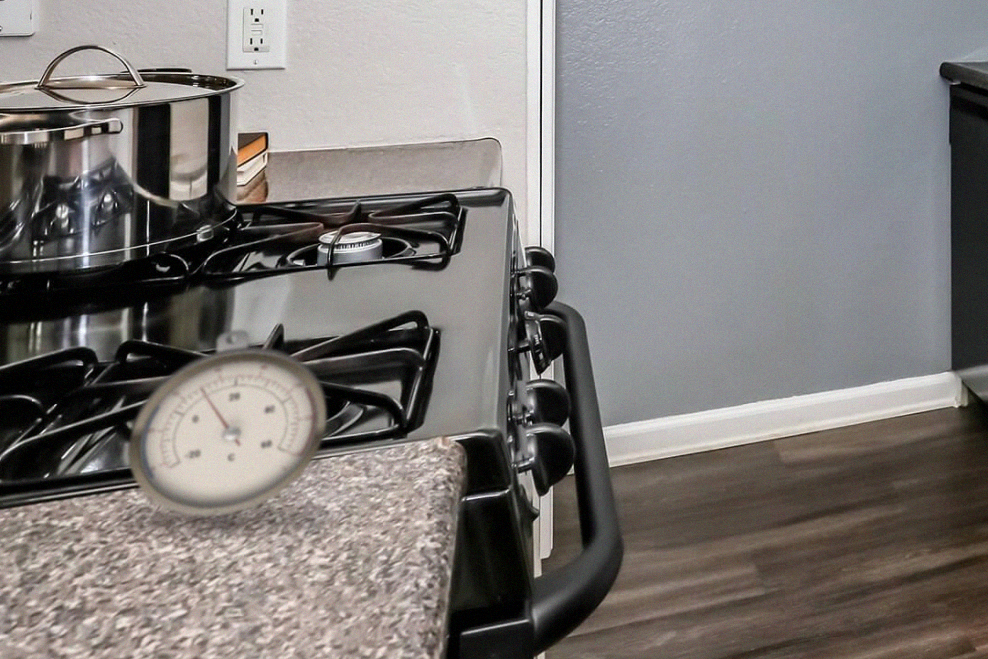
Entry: 10; °C
